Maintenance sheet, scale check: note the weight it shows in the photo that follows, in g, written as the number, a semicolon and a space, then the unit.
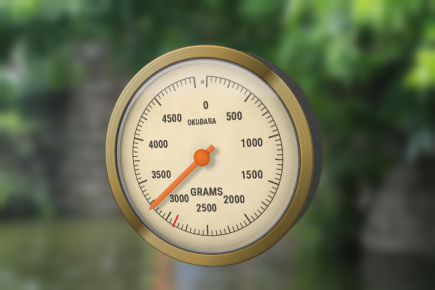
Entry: 3200; g
